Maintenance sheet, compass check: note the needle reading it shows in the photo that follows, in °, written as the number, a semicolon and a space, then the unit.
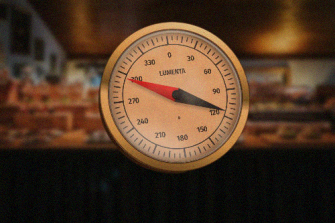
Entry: 295; °
